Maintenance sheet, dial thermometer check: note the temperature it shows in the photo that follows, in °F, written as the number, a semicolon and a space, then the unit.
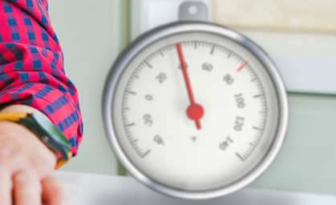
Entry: 40; °F
